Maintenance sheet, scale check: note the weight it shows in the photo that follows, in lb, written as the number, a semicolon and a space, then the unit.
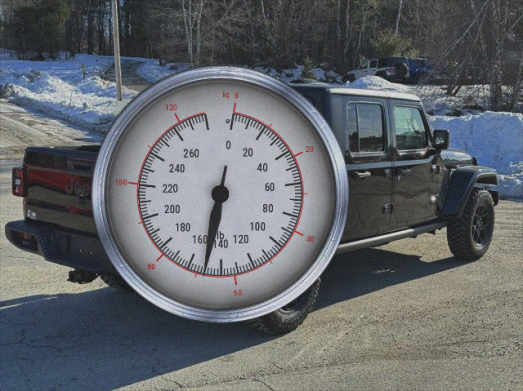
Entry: 150; lb
